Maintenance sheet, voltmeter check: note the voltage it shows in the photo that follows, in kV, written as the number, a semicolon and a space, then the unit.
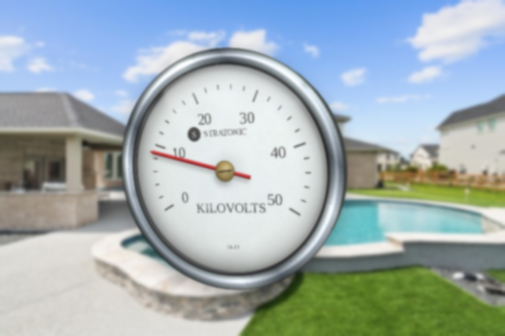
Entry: 9; kV
